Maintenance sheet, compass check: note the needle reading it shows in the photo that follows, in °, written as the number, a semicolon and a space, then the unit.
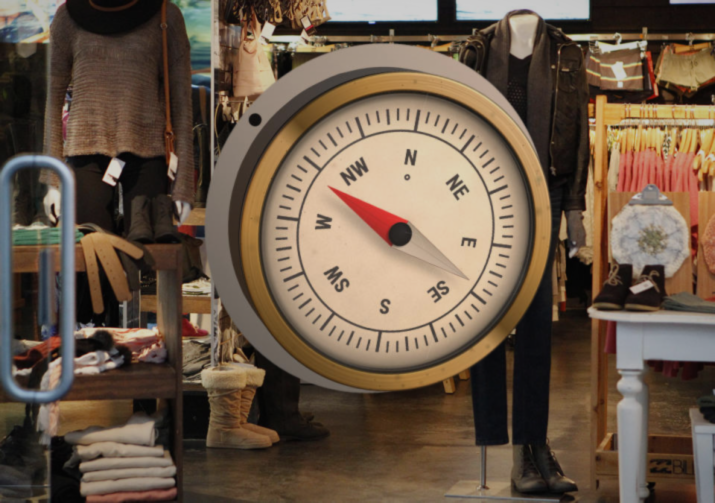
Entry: 295; °
